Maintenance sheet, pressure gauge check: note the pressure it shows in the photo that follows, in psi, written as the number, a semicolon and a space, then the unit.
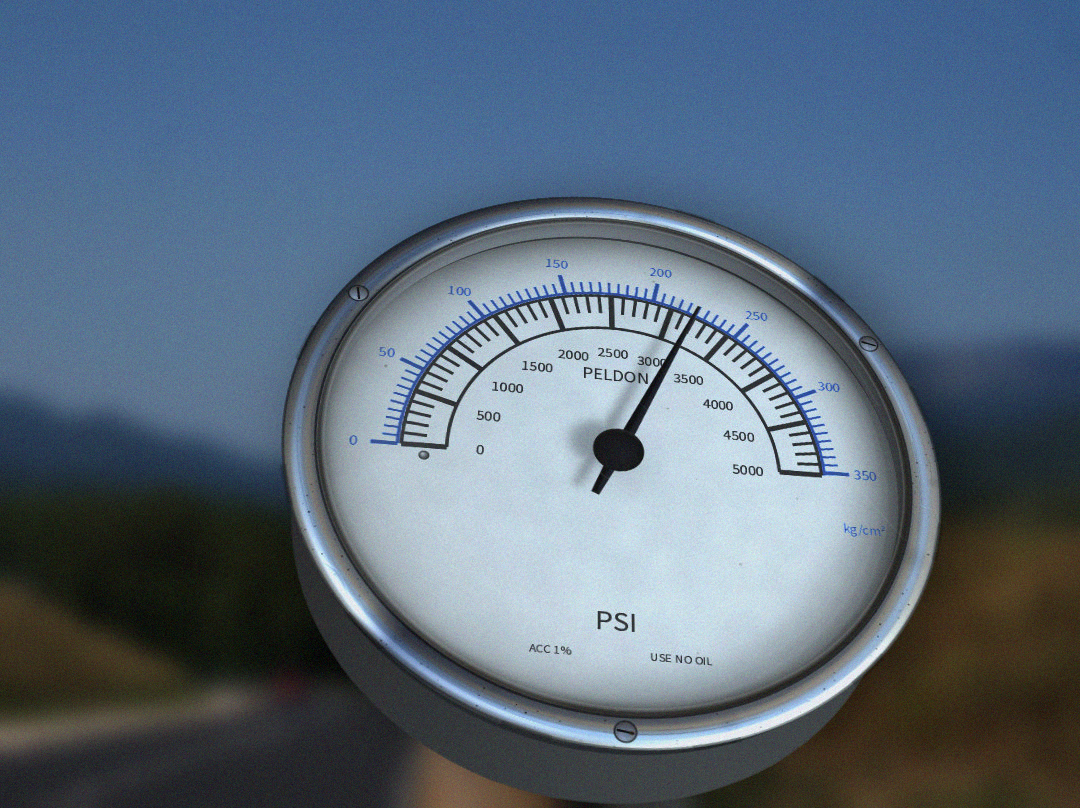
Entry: 3200; psi
